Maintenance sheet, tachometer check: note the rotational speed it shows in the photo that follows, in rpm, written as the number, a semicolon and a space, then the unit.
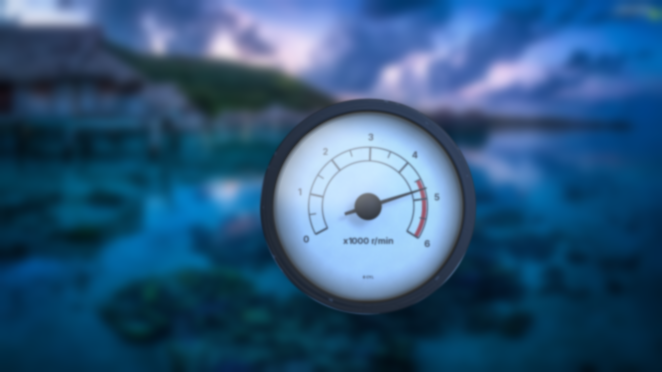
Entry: 4750; rpm
